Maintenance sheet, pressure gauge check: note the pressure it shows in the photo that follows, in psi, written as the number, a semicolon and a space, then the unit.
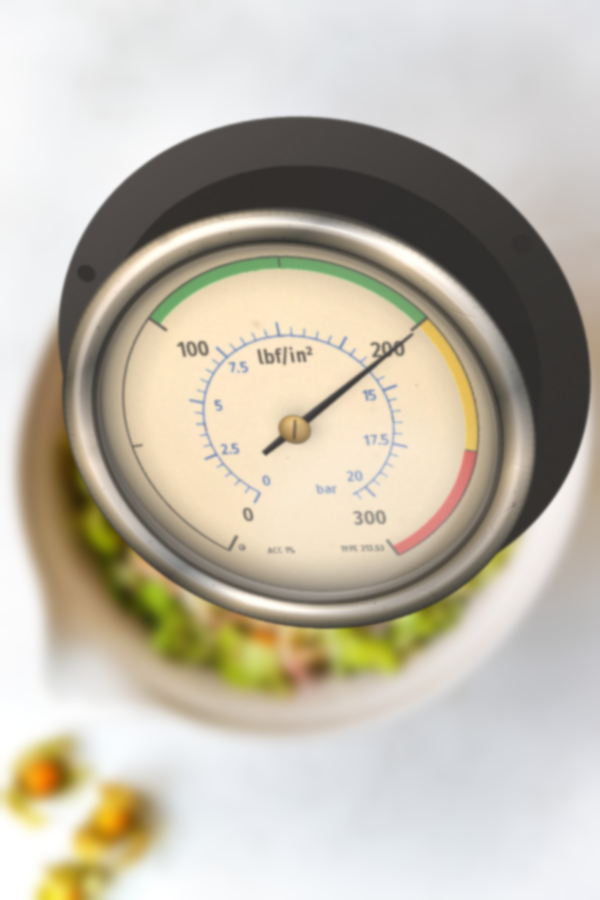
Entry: 200; psi
